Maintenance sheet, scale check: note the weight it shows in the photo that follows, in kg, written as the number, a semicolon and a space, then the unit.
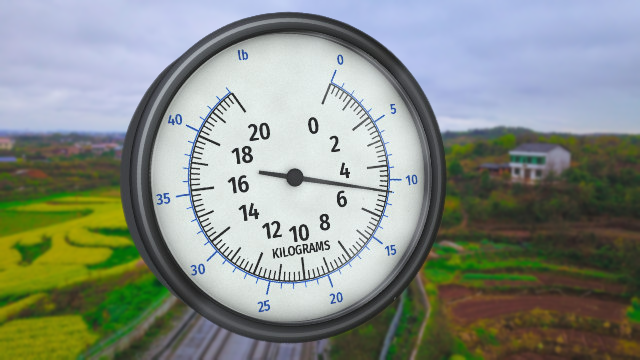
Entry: 5; kg
